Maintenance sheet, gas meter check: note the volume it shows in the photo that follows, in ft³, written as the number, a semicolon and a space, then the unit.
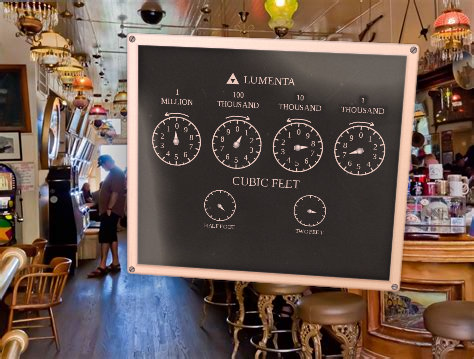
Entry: 7700; ft³
